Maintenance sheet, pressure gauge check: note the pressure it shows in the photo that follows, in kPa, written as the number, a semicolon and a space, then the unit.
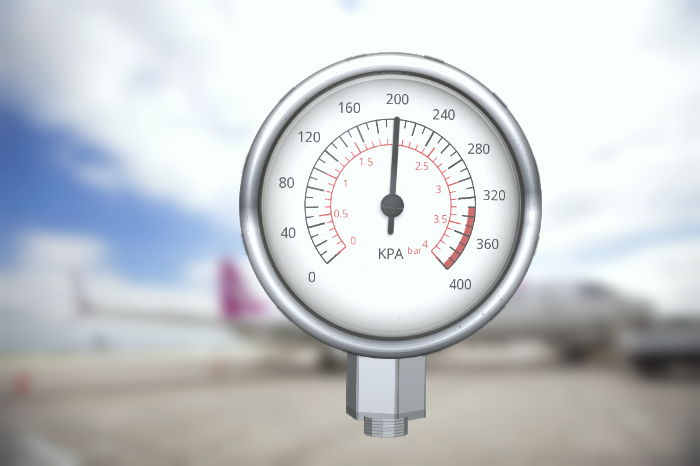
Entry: 200; kPa
